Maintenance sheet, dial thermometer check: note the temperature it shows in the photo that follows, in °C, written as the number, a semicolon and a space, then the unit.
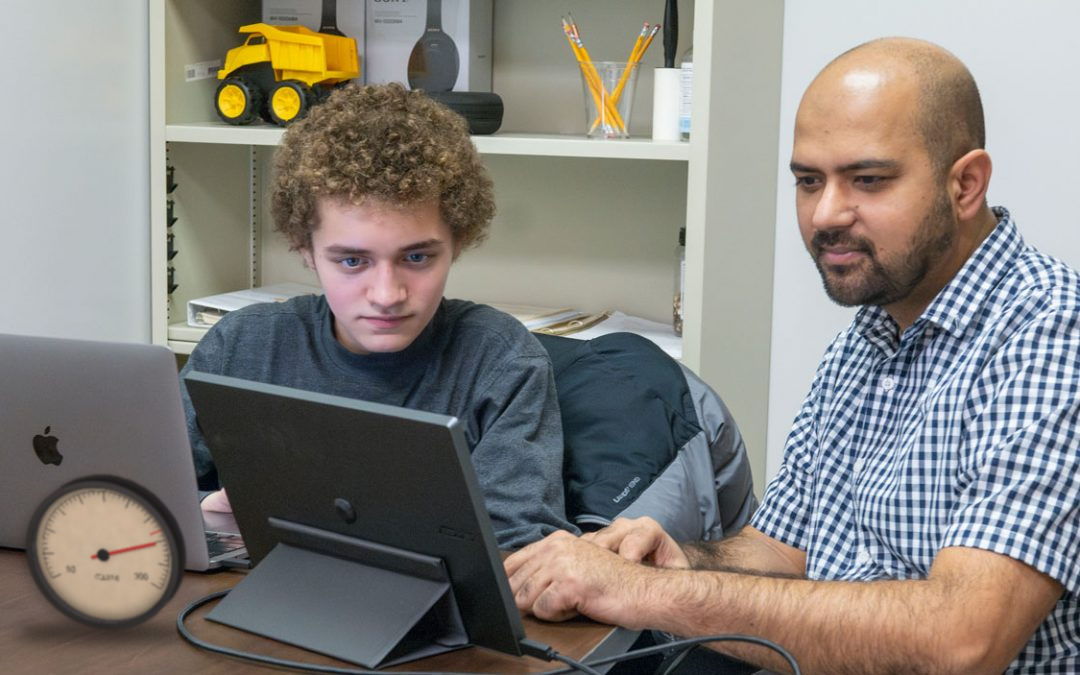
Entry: 250; °C
